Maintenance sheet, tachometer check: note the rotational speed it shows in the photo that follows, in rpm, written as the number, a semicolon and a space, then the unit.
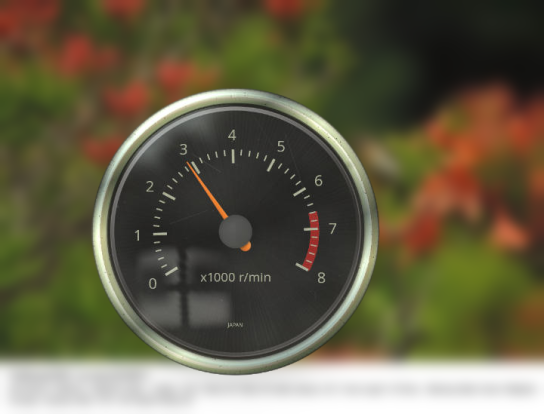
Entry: 2900; rpm
